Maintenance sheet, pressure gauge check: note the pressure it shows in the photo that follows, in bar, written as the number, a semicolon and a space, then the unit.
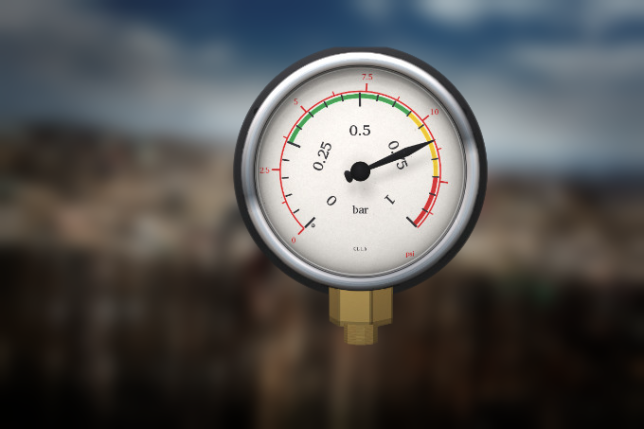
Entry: 0.75; bar
